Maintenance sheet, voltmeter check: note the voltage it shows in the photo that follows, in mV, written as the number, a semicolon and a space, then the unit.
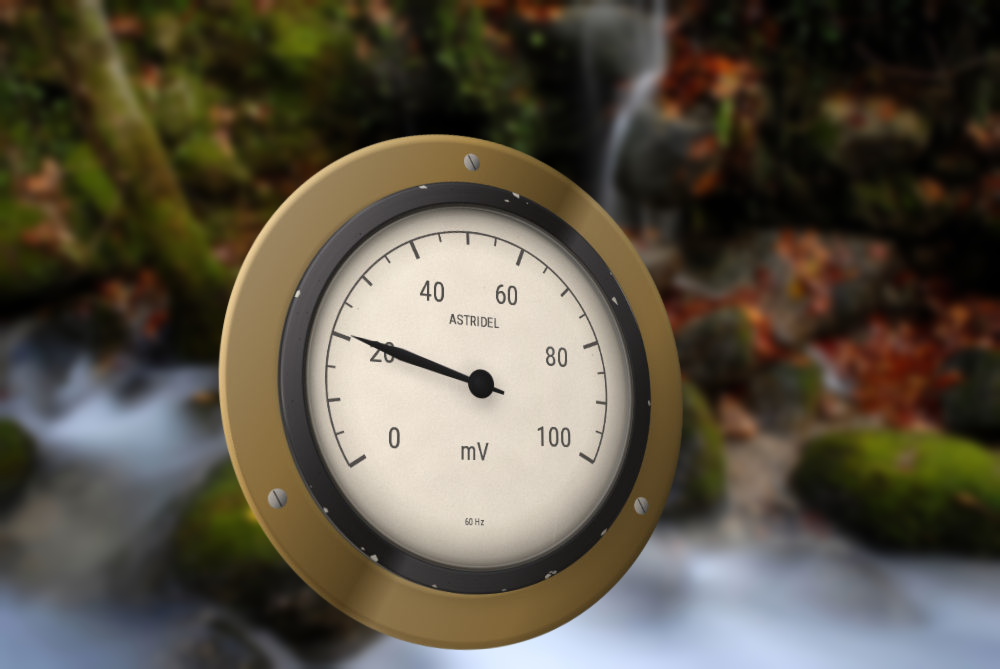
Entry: 20; mV
